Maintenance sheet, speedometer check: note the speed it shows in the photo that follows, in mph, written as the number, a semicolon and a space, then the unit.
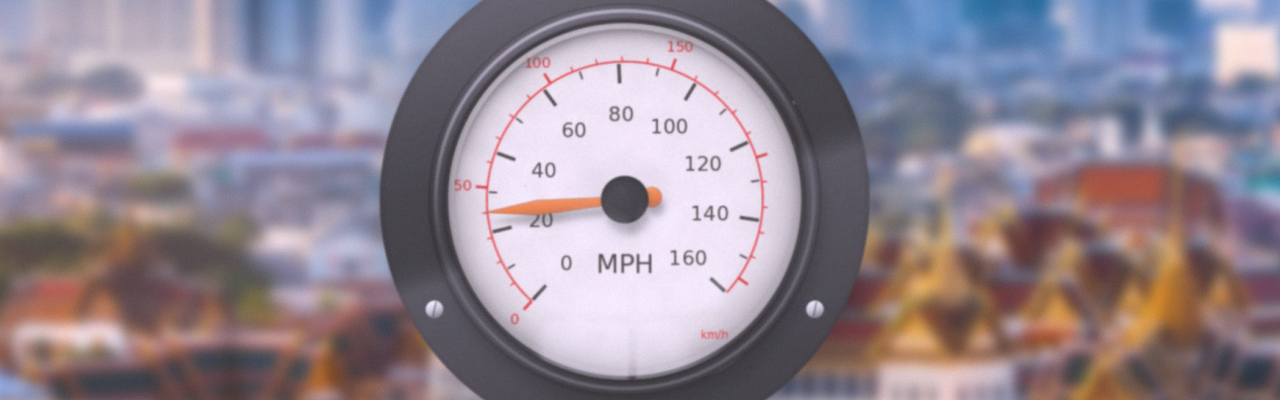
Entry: 25; mph
